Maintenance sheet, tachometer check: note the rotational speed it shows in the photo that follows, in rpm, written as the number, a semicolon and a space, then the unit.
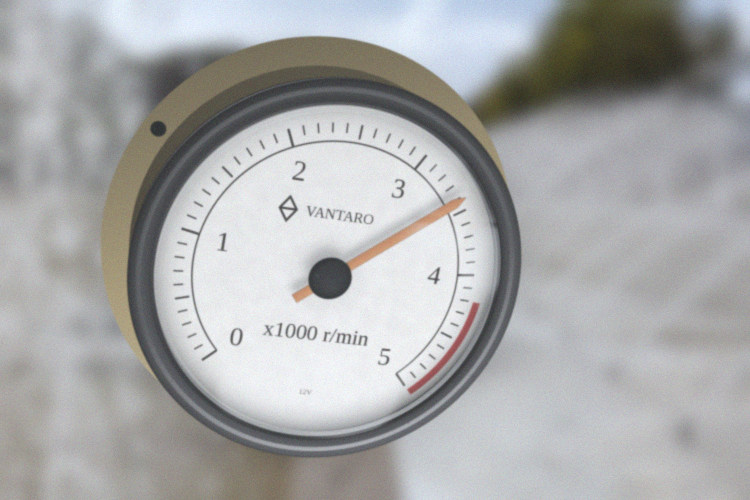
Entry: 3400; rpm
